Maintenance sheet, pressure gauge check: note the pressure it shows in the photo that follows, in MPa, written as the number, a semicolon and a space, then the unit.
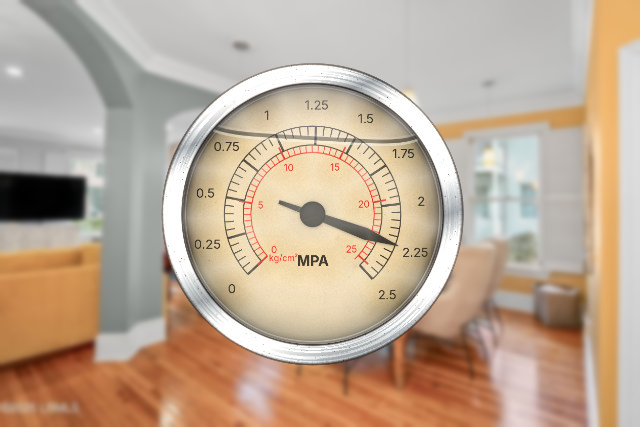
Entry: 2.25; MPa
